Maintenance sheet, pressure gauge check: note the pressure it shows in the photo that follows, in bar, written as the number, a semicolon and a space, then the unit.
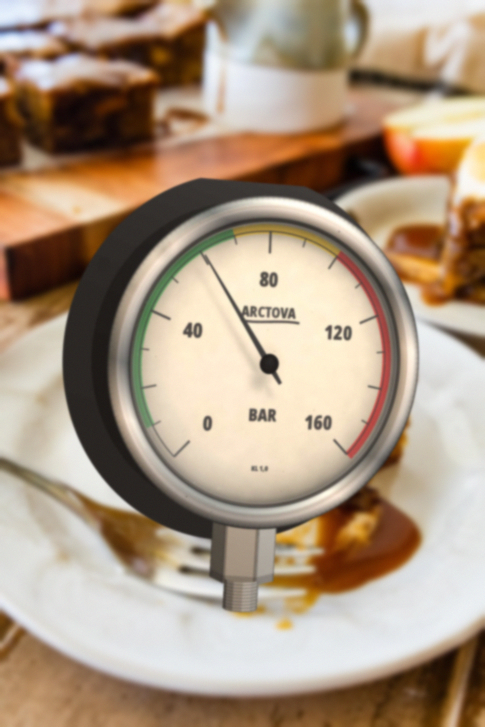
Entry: 60; bar
